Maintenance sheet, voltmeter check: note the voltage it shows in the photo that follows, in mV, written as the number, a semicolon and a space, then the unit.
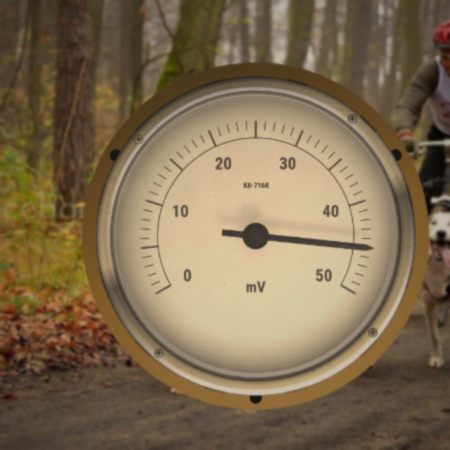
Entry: 45; mV
